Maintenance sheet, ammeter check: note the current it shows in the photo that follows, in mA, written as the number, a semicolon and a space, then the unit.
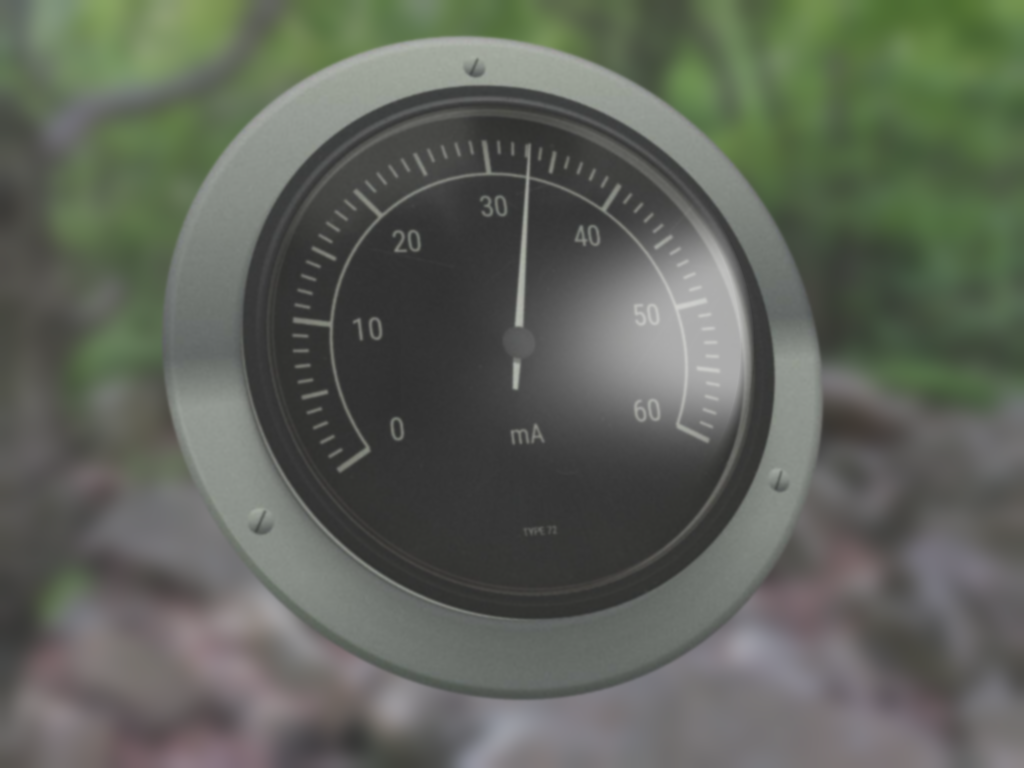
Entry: 33; mA
